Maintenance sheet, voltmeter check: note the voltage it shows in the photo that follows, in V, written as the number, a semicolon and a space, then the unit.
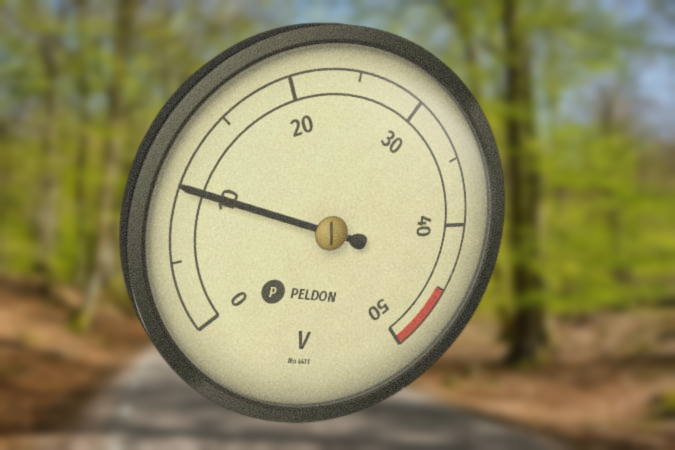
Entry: 10; V
